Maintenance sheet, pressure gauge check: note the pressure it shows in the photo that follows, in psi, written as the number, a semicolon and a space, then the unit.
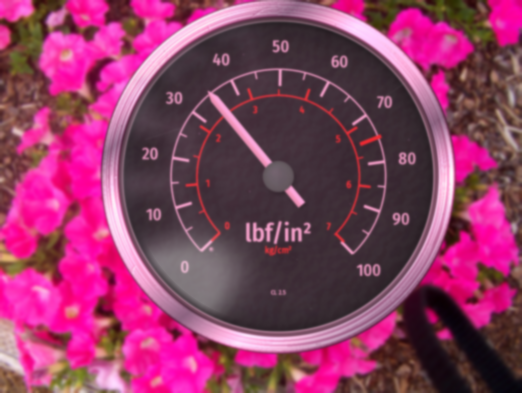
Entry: 35; psi
